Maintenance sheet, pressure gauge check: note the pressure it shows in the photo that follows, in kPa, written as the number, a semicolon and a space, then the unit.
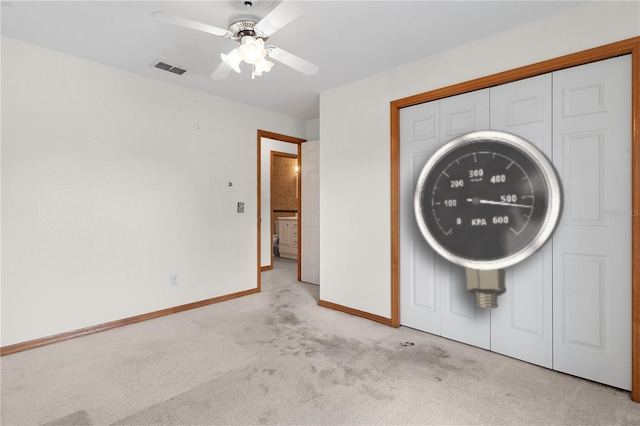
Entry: 525; kPa
